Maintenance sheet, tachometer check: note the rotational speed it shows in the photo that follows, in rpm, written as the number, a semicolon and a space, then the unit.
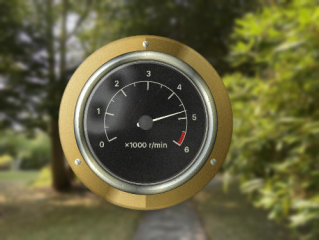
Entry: 4750; rpm
